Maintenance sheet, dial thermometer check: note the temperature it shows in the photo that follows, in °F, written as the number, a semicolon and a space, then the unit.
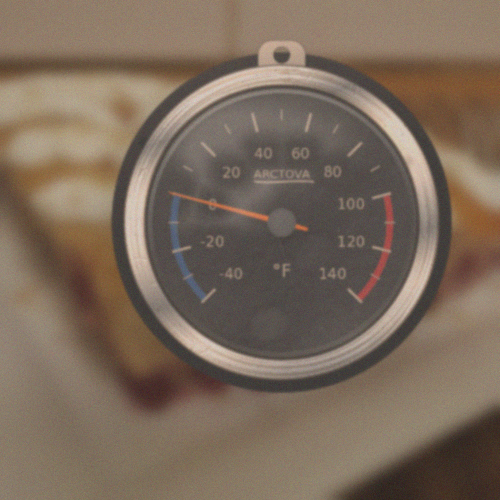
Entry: 0; °F
